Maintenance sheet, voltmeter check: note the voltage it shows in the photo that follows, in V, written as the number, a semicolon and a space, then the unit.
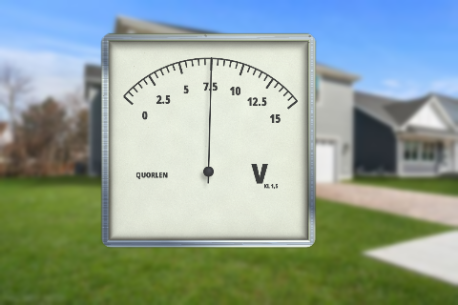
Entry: 7.5; V
